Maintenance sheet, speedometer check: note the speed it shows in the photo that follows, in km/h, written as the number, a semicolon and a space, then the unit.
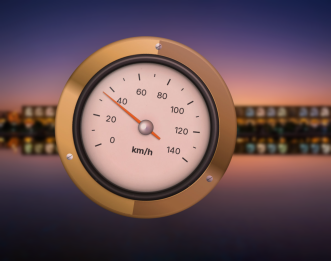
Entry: 35; km/h
